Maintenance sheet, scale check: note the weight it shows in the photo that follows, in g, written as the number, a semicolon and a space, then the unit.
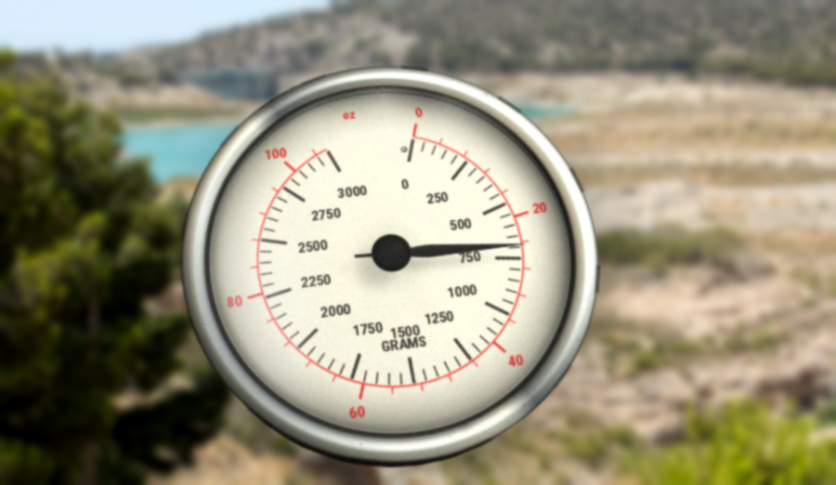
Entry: 700; g
